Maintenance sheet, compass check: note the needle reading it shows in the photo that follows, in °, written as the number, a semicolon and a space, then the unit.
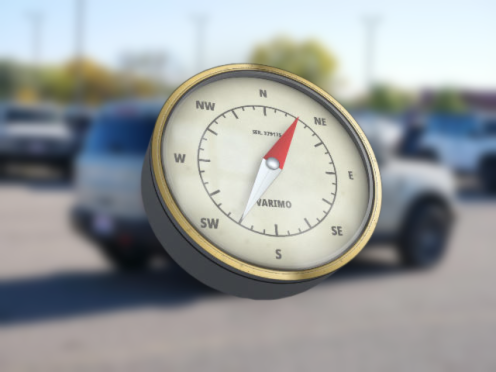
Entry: 30; °
